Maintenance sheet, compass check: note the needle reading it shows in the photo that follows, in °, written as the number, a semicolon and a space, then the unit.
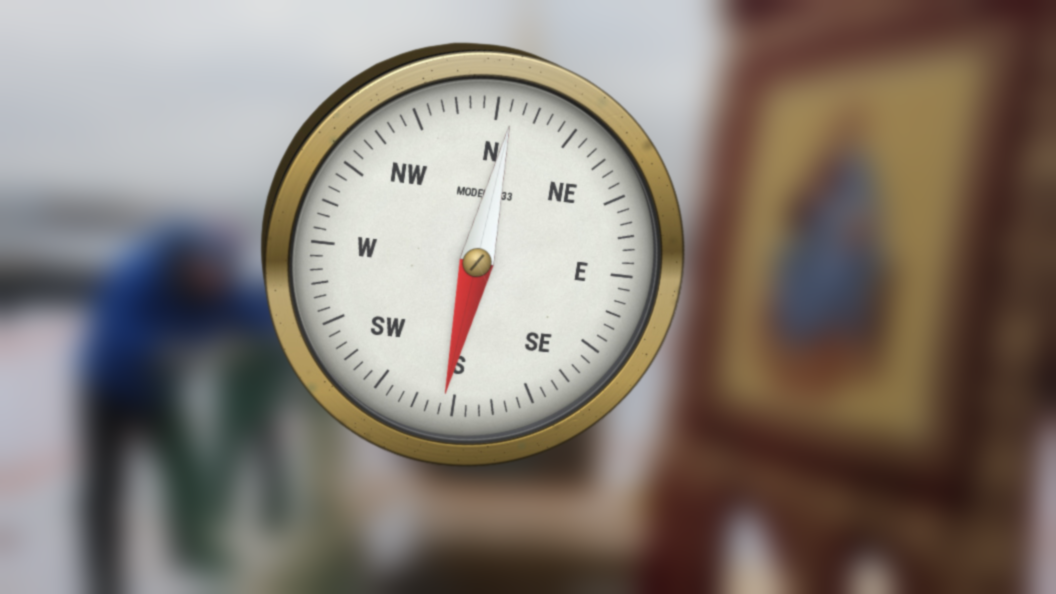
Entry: 185; °
